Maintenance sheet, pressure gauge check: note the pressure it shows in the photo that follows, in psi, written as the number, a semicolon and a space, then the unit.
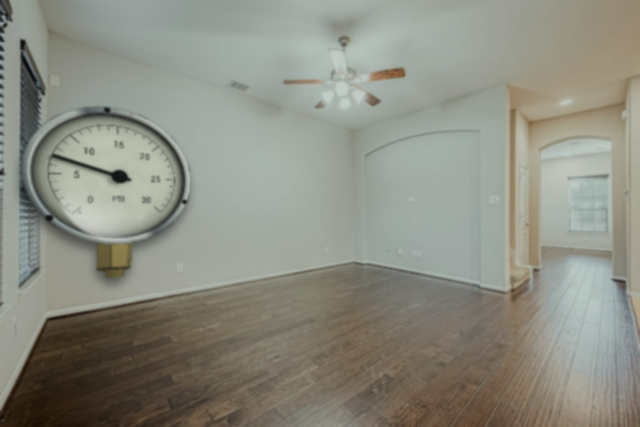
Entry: 7; psi
